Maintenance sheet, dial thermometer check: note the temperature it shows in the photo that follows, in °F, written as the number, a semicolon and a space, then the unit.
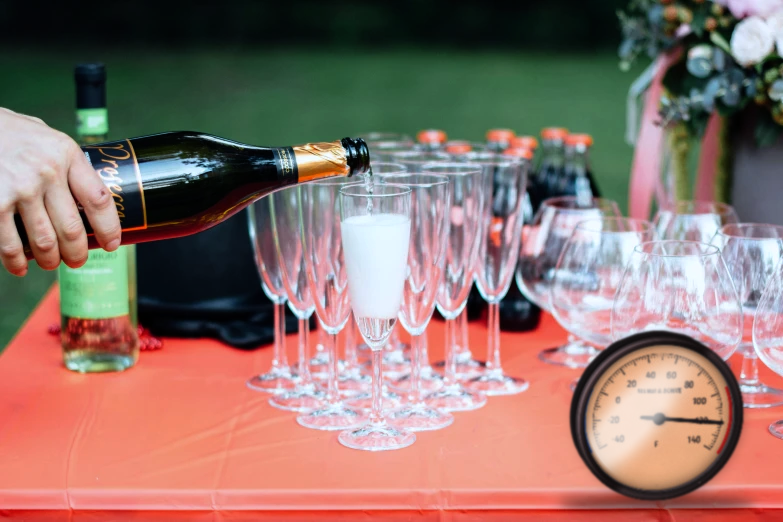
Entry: 120; °F
